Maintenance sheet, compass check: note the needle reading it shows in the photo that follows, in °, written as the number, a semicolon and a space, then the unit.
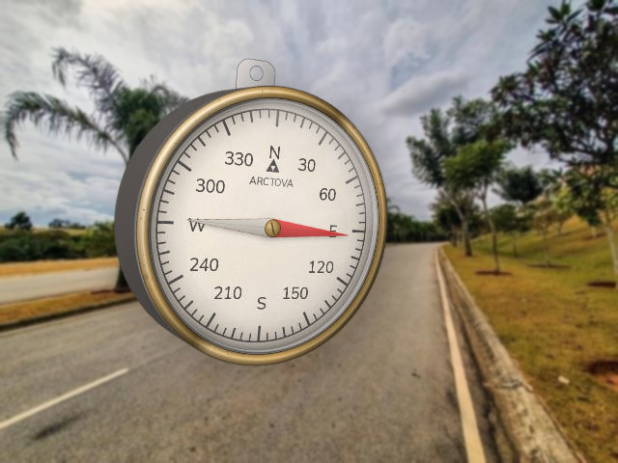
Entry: 92.5; °
